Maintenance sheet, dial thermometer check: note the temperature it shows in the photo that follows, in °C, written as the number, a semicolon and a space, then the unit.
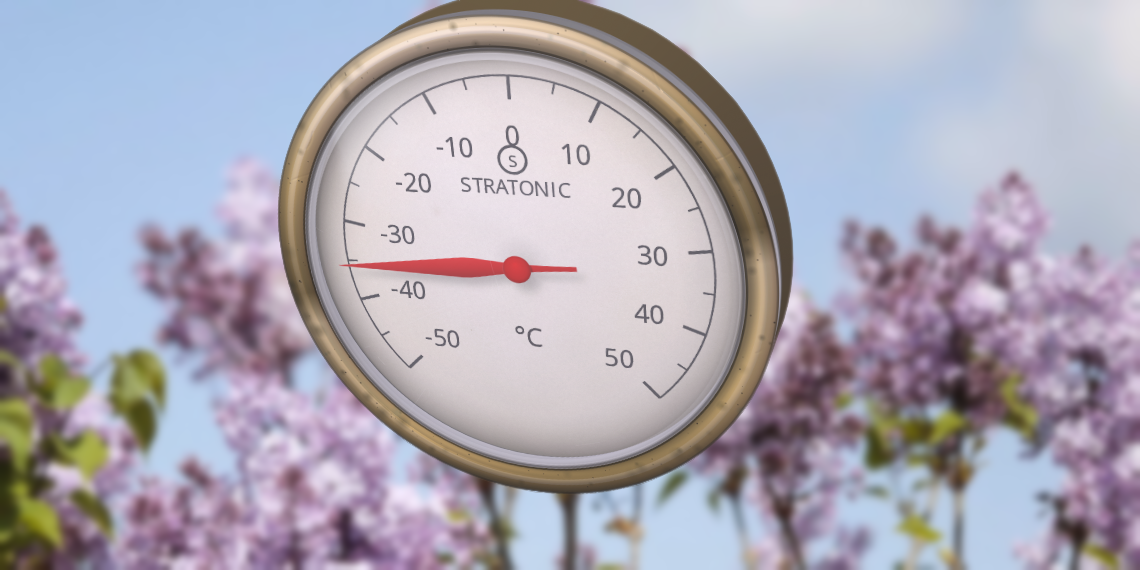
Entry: -35; °C
